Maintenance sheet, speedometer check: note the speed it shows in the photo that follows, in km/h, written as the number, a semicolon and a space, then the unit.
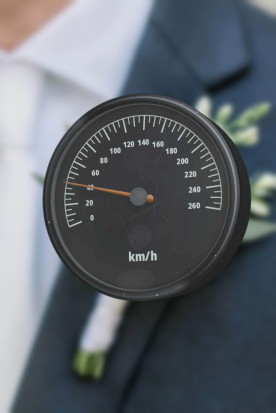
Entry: 40; km/h
